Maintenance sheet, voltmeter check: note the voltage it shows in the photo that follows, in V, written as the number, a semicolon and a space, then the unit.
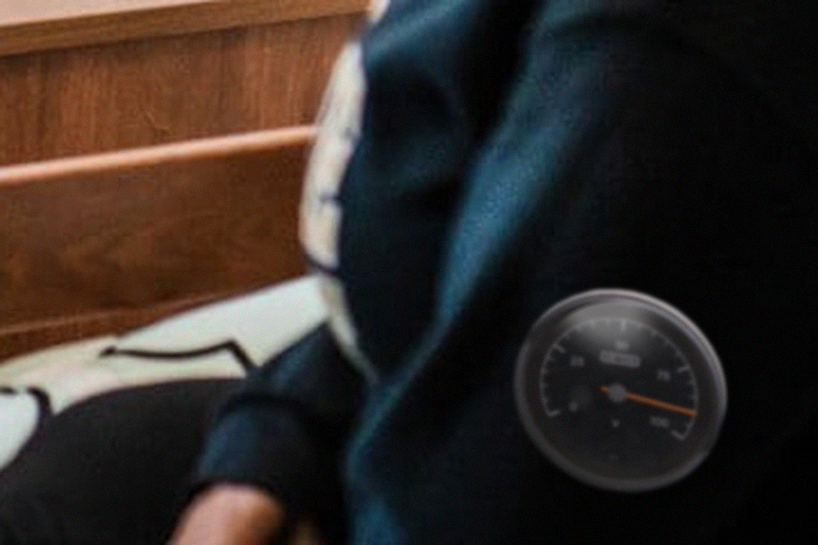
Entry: 90; V
